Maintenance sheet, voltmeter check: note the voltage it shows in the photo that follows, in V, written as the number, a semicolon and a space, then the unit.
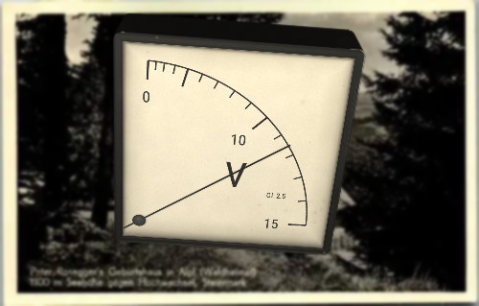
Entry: 11.5; V
